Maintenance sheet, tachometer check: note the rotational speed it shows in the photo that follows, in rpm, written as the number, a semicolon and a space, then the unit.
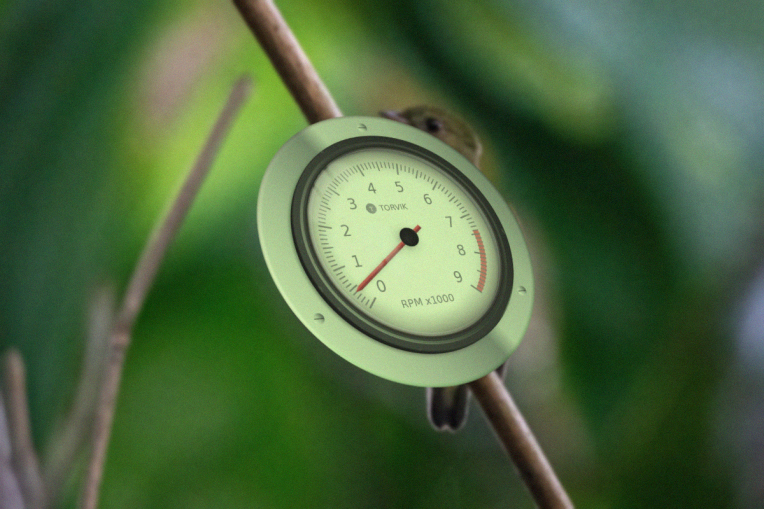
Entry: 400; rpm
